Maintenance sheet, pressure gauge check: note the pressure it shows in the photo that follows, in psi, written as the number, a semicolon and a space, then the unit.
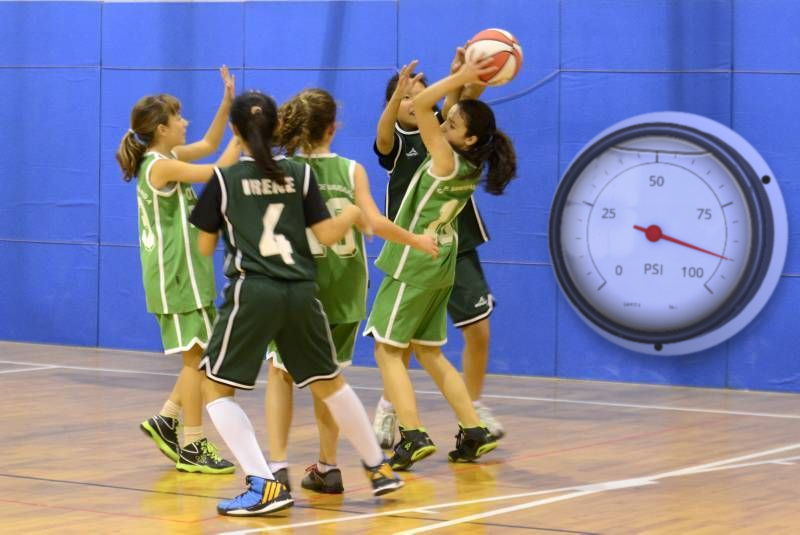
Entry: 90; psi
